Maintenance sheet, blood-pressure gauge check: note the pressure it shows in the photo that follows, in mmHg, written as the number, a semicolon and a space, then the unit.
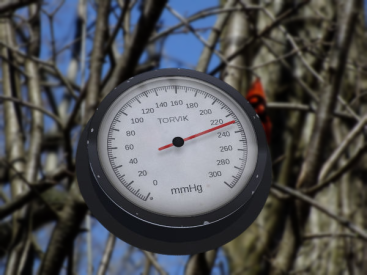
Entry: 230; mmHg
